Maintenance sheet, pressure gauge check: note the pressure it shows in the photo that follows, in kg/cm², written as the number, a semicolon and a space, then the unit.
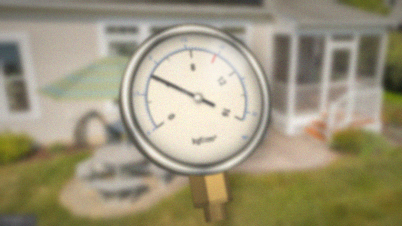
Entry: 4; kg/cm²
